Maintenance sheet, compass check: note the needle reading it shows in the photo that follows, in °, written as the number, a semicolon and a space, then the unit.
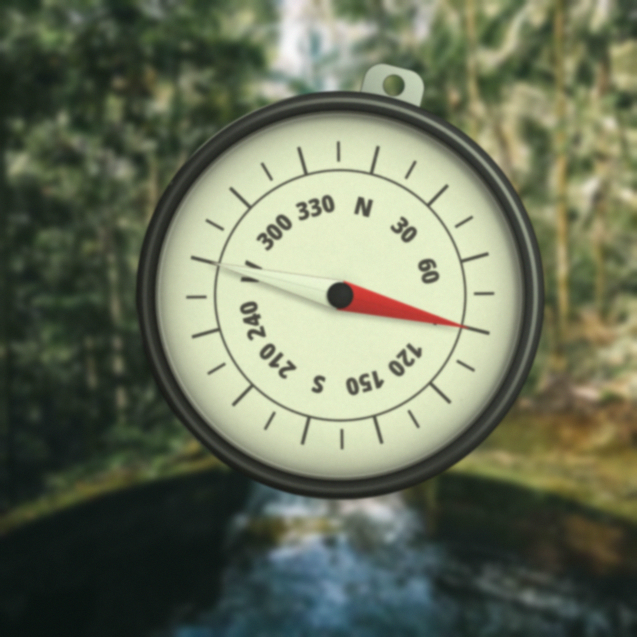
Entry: 90; °
